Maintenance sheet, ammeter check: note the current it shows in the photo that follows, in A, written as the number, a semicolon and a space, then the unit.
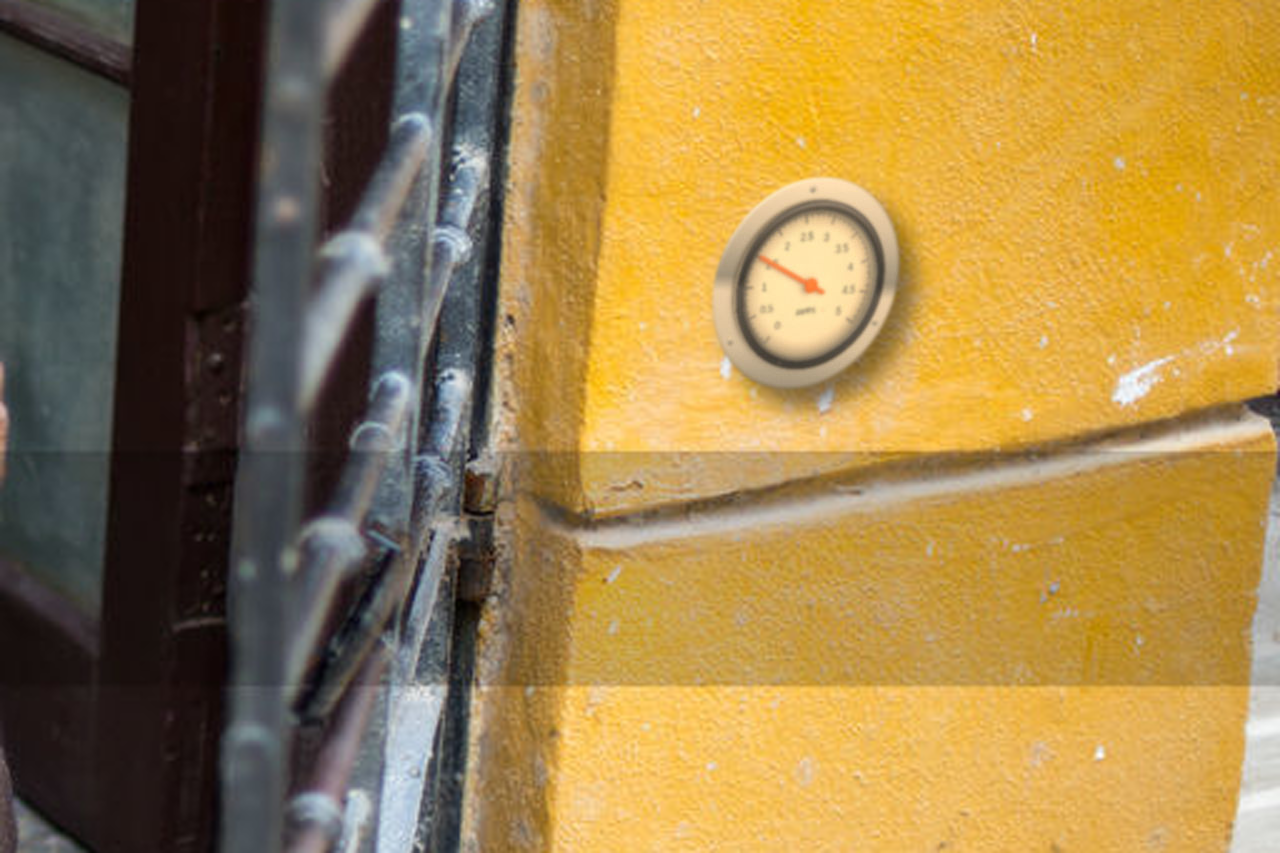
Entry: 1.5; A
